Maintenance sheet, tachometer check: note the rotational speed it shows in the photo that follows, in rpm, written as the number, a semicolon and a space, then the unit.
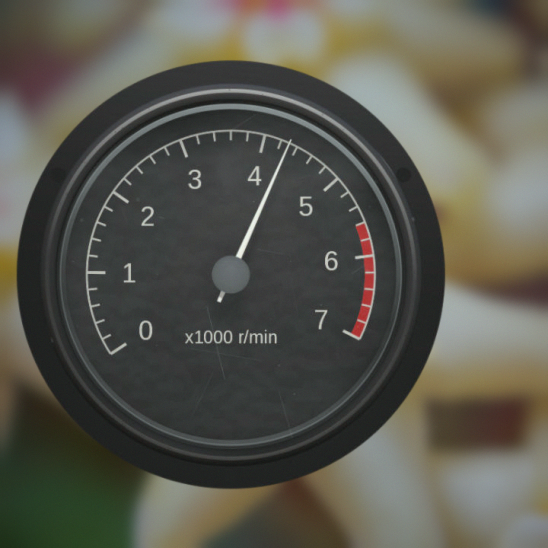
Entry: 4300; rpm
